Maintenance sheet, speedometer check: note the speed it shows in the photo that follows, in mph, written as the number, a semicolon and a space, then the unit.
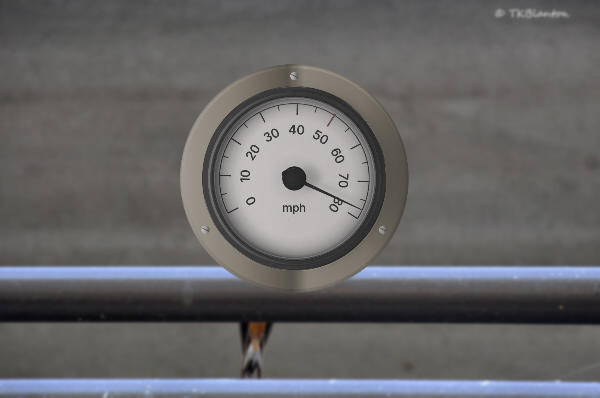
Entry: 77.5; mph
